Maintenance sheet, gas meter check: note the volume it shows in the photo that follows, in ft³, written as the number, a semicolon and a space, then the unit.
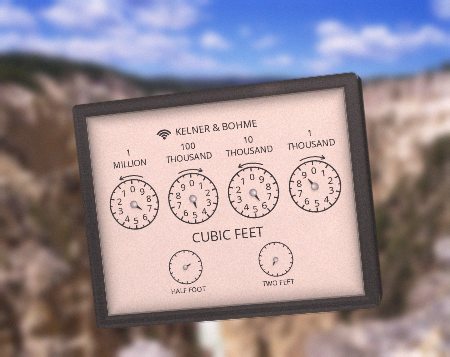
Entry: 645900; ft³
